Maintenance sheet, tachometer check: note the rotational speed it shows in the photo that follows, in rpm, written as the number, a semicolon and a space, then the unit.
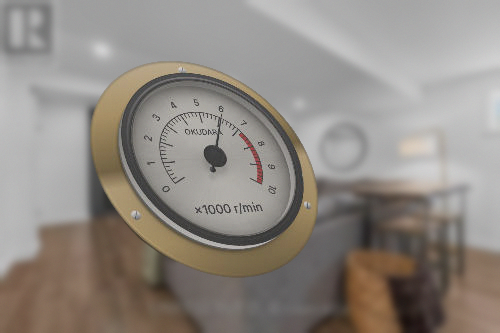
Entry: 6000; rpm
